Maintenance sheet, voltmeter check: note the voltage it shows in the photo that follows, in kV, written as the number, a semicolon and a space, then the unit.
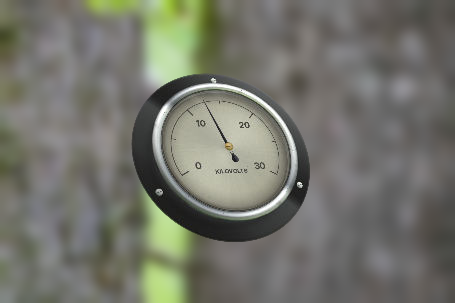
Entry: 12.5; kV
